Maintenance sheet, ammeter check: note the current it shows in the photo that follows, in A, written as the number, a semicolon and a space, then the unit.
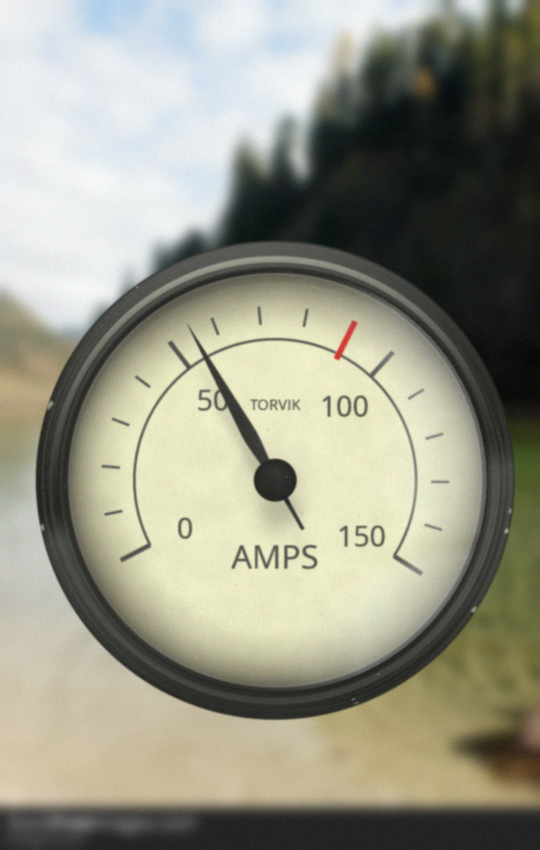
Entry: 55; A
